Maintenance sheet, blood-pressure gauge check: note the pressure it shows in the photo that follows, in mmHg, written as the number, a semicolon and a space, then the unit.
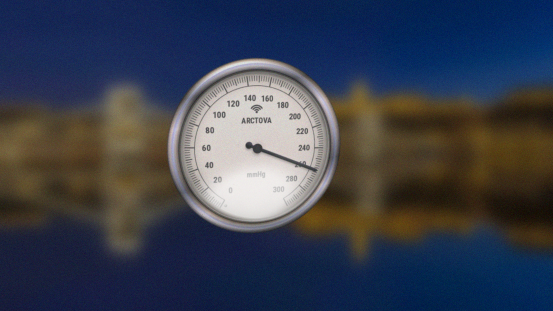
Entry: 260; mmHg
